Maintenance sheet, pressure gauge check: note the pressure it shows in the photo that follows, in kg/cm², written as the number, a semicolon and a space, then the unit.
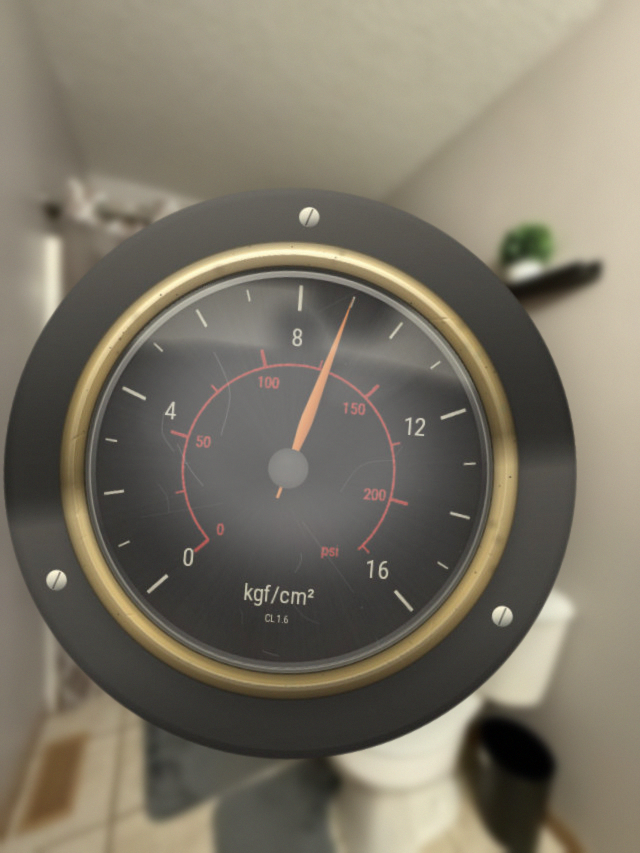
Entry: 9; kg/cm²
